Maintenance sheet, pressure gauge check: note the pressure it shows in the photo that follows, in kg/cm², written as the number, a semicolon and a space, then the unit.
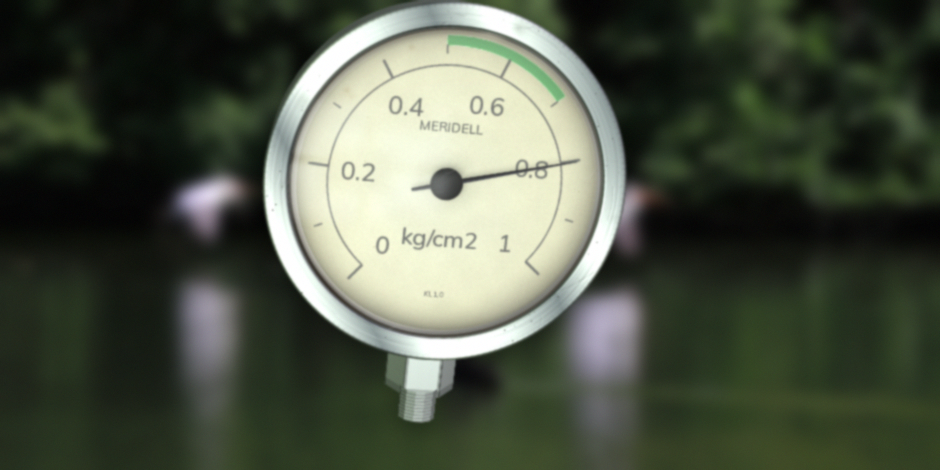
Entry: 0.8; kg/cm²
